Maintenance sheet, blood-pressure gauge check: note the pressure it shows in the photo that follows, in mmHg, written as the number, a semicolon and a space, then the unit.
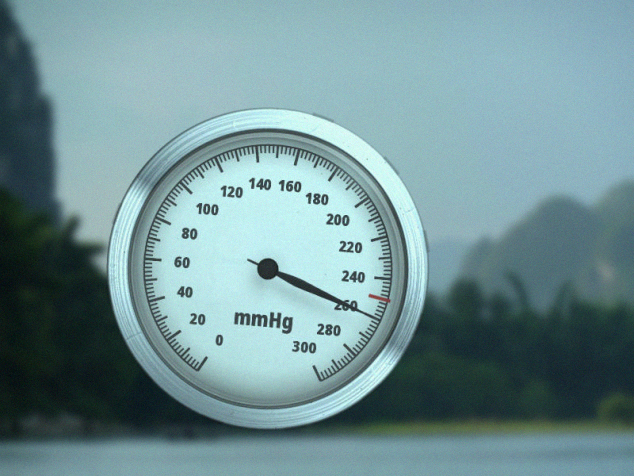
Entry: 260; mmHg
